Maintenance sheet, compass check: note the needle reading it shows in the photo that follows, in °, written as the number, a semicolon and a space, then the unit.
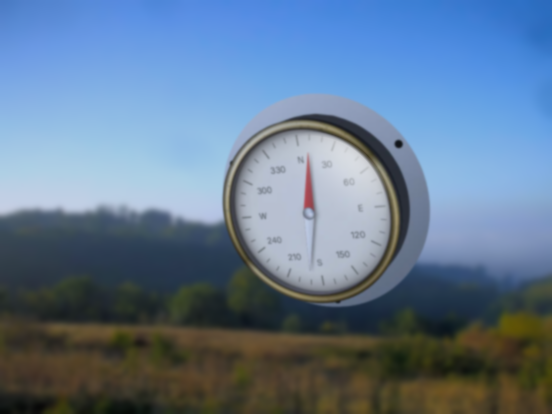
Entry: 10; °
